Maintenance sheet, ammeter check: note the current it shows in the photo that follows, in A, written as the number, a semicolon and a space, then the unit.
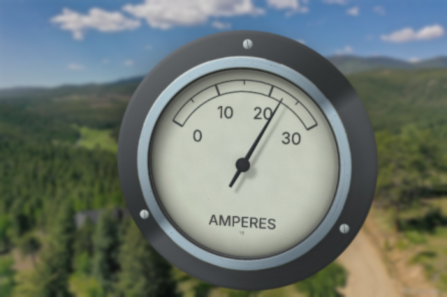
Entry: 22.5; A
